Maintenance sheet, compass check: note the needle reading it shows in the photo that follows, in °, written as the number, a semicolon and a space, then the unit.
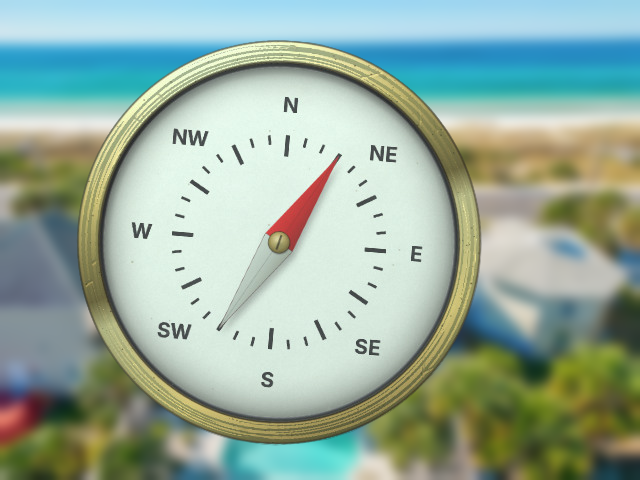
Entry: 30; °
